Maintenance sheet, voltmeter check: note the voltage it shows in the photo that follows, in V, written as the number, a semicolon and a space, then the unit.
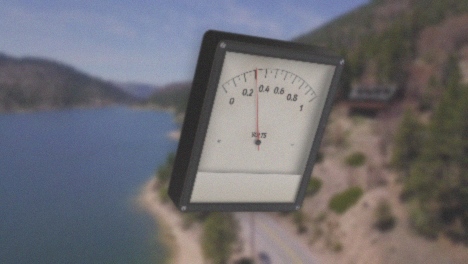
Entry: 0.3; V
